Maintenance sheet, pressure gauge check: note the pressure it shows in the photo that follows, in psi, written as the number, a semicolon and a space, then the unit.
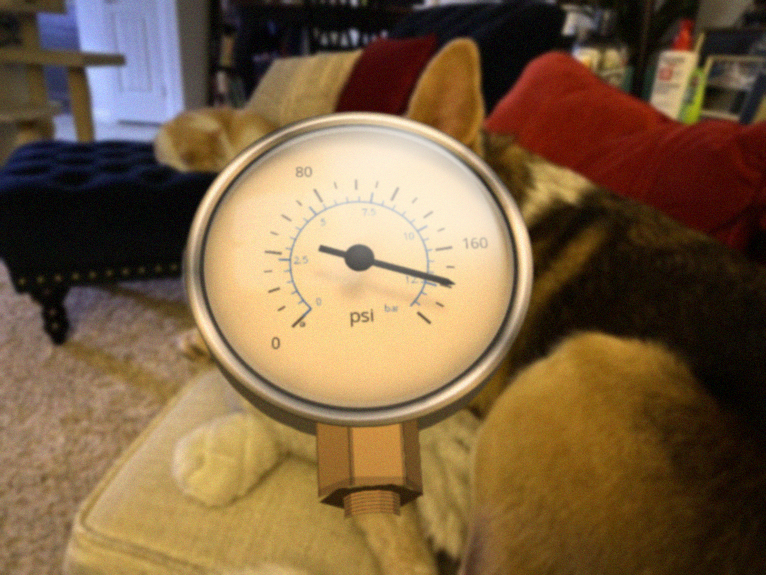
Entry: 180; psi
